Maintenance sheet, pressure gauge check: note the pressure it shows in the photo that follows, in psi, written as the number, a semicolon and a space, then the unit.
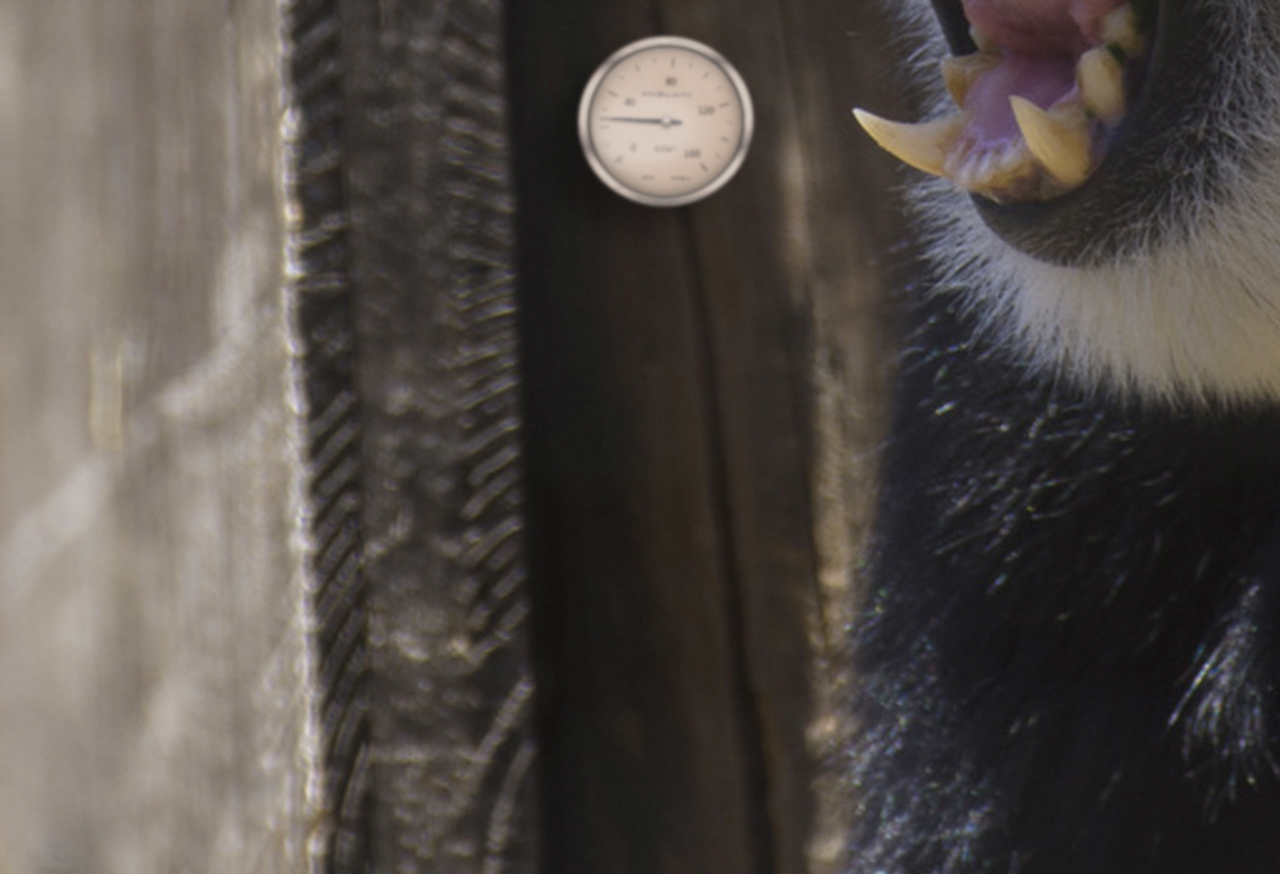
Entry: 25; psi
